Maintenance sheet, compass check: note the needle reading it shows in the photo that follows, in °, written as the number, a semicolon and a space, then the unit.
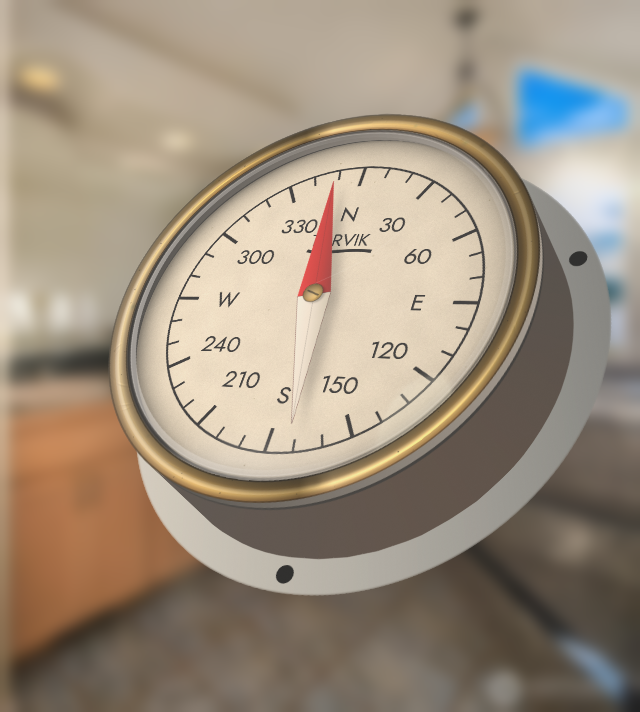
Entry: 350; °
